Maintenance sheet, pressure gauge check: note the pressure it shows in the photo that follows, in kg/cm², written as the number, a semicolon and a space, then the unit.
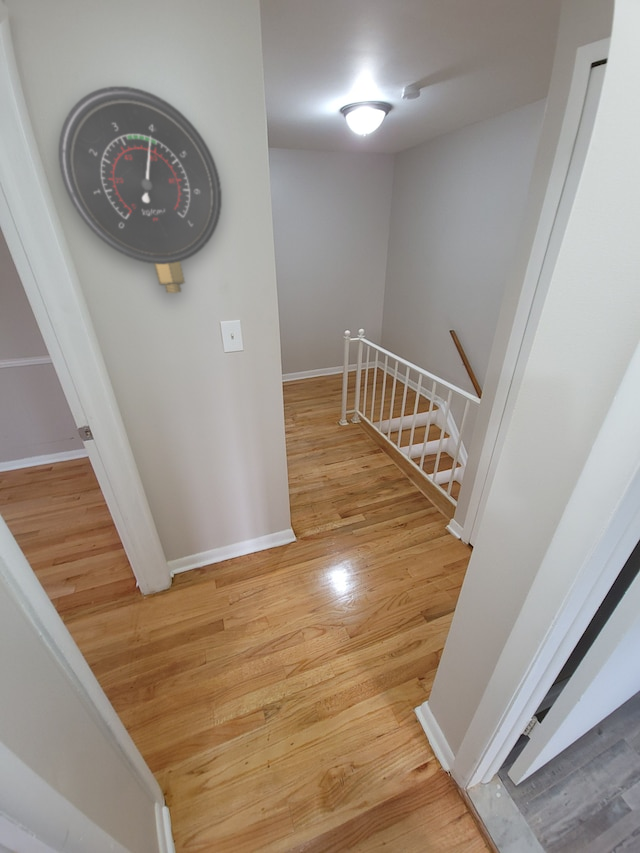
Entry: 4; kg/cm²
